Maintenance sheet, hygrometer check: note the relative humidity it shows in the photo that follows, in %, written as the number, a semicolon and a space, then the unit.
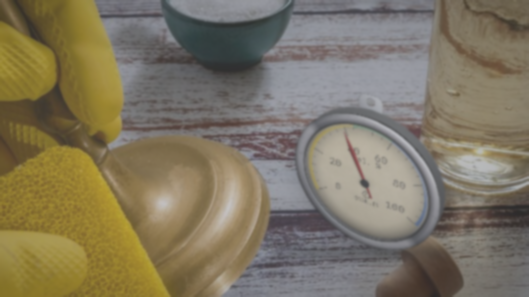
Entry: 40; %
